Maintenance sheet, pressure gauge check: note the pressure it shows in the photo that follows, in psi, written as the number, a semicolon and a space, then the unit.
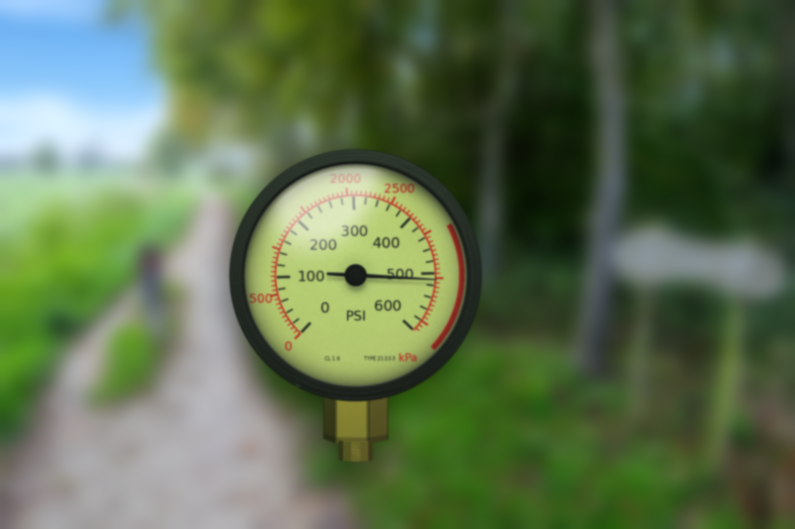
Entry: 510; psi
